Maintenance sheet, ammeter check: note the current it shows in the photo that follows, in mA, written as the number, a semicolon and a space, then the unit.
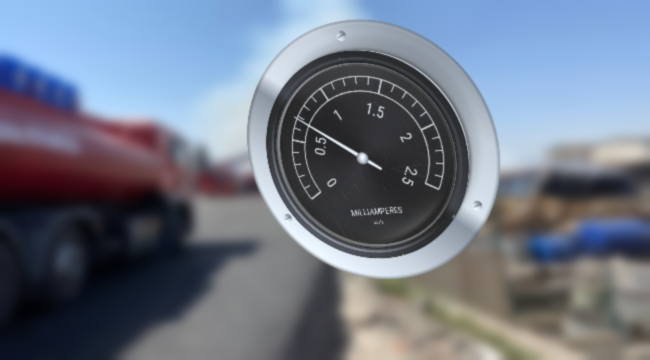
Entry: 0.7; mA
